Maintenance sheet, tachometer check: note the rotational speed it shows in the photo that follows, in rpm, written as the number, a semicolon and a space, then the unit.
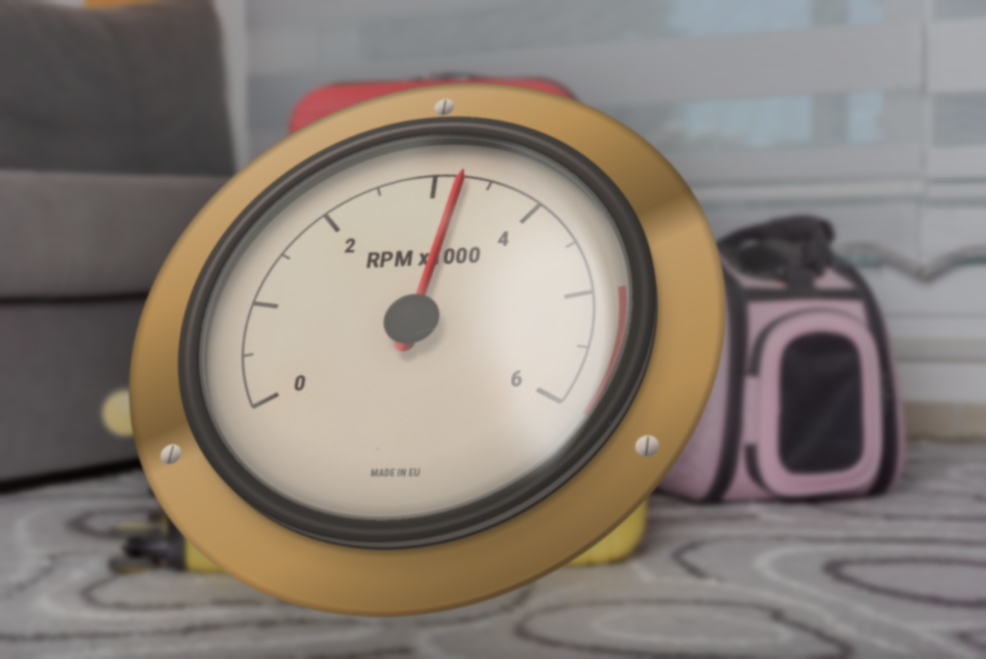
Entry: 3250; rpm
